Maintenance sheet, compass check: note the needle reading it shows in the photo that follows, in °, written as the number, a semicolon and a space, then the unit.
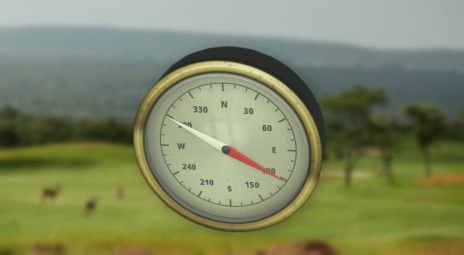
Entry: 120; °
